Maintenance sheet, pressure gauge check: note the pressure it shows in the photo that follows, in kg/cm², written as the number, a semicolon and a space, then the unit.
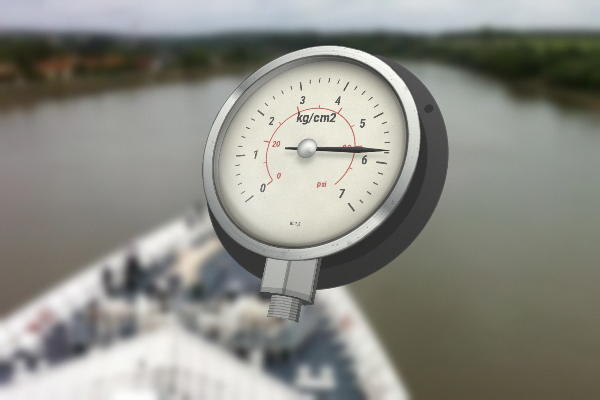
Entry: 5.8; kg/cm²
